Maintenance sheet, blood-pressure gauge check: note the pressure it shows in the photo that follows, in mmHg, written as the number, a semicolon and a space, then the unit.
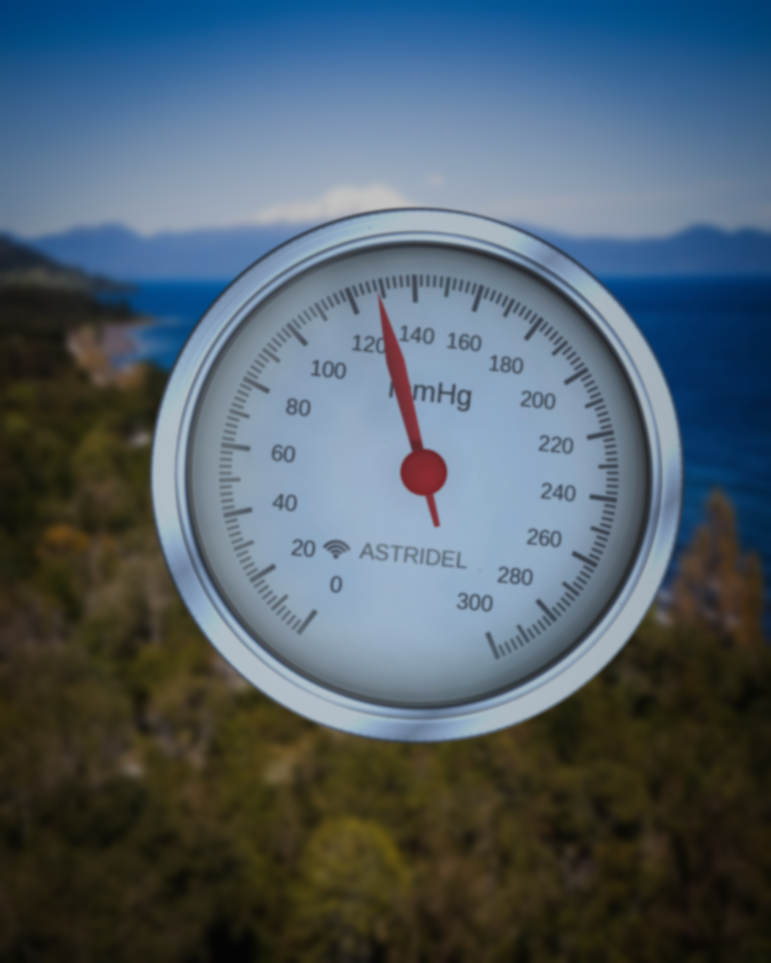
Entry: 128; mmHg
